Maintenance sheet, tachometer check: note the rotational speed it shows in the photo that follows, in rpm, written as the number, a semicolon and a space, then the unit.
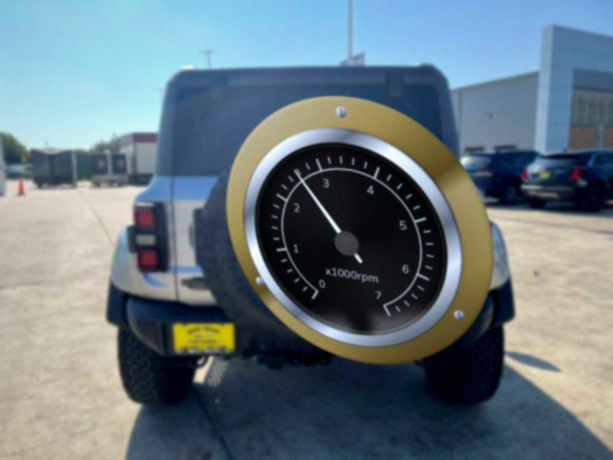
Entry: 2600; rpm
